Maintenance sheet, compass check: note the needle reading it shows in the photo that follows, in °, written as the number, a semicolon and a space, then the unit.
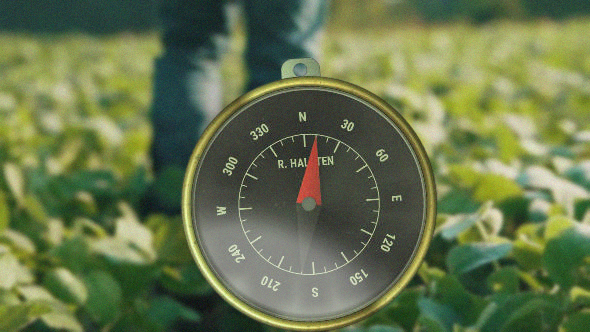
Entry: 10; °
